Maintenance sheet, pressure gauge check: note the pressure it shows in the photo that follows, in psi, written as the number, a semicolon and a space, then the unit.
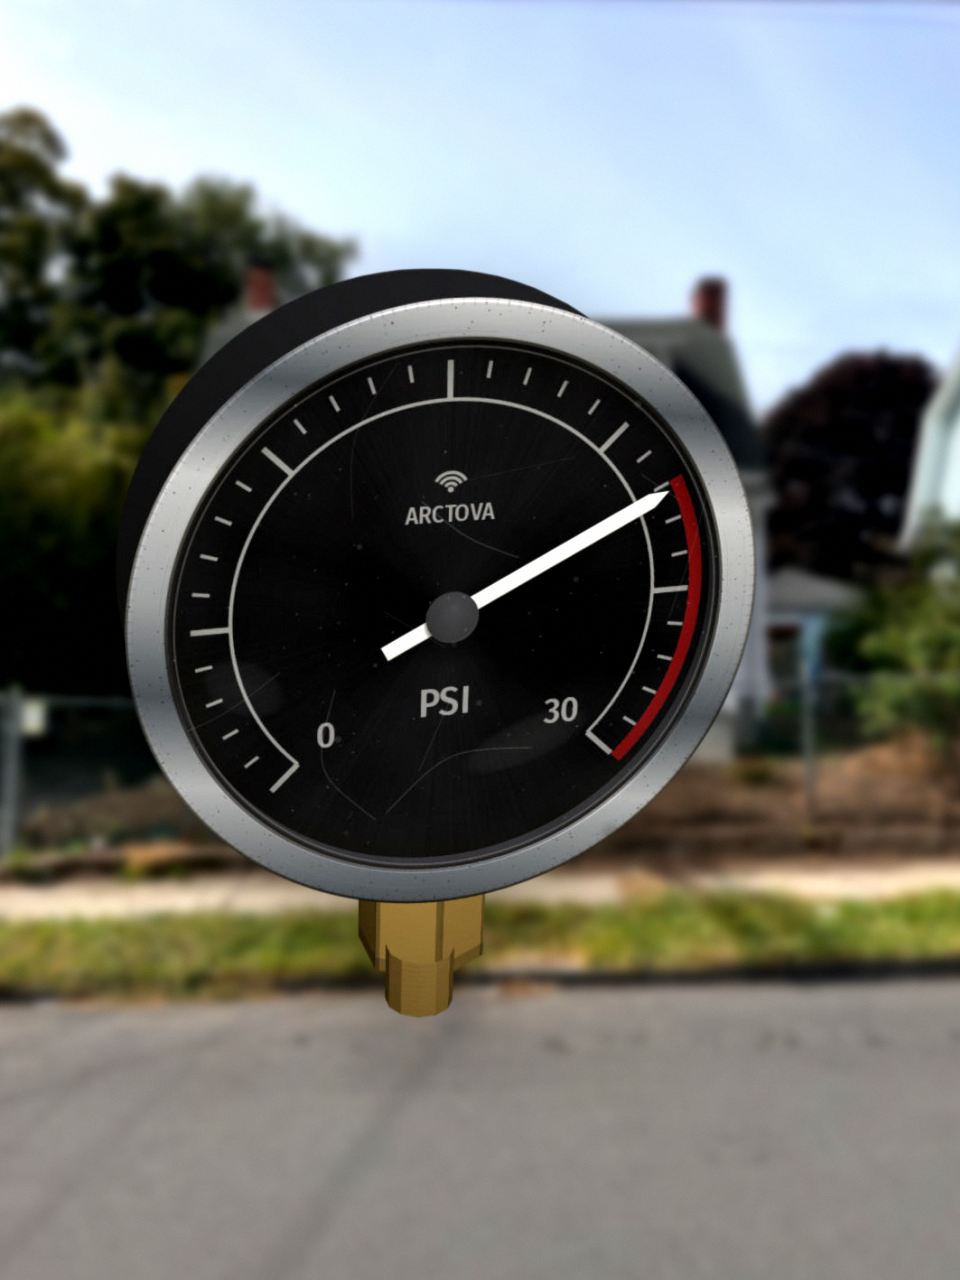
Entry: 22; psi
